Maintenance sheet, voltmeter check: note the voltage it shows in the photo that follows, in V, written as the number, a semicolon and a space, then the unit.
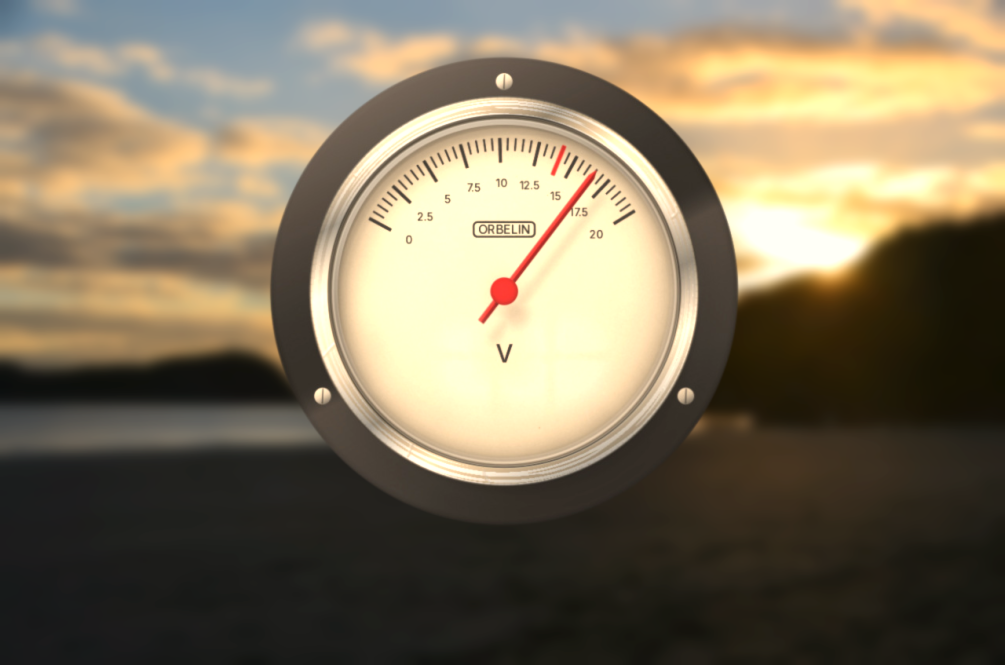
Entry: 16.5; V
